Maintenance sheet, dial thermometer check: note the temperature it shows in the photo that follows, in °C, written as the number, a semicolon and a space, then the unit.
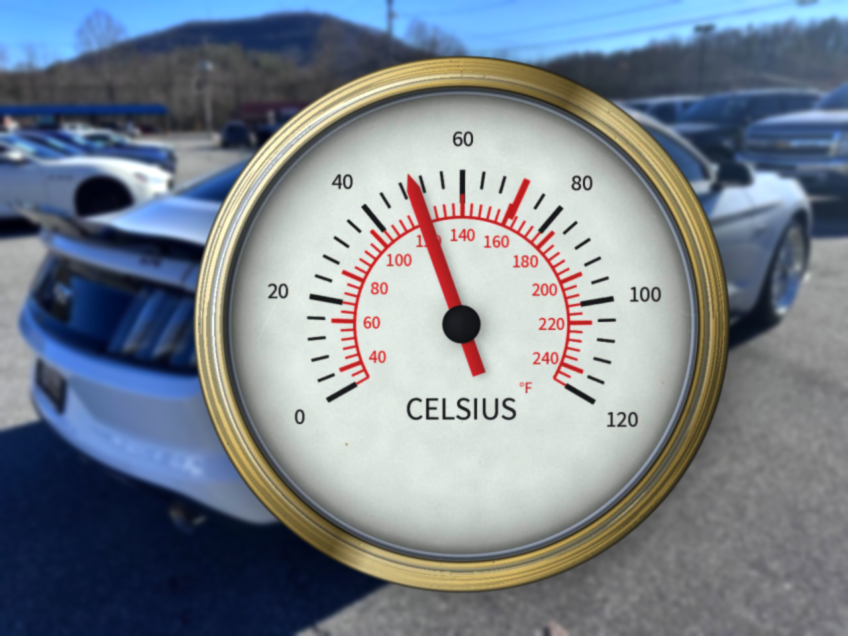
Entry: 50; °C
